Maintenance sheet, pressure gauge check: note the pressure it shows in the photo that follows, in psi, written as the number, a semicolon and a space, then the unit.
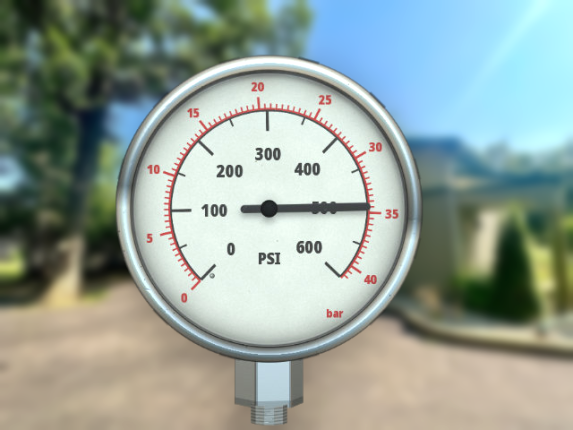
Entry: 500; psi
